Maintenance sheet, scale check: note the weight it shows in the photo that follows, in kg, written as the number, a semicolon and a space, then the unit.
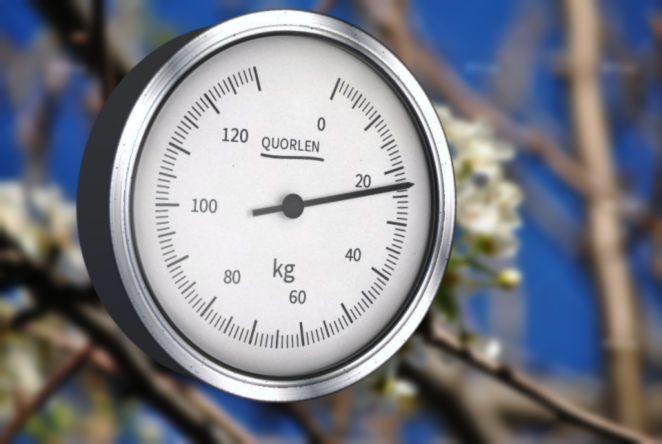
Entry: 23; kg
